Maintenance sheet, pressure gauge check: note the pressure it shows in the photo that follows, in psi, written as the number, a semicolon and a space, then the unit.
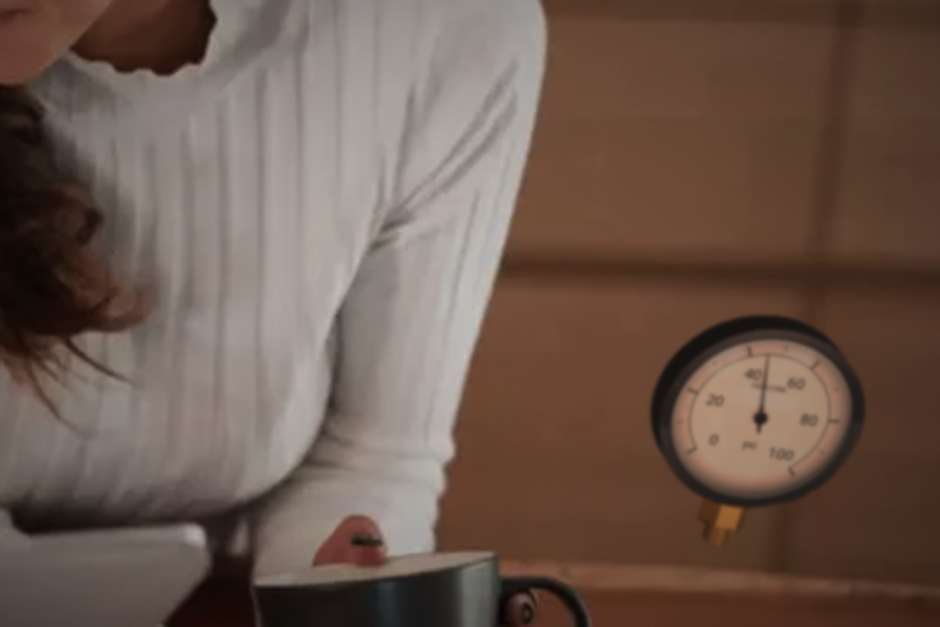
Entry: 45; psi
